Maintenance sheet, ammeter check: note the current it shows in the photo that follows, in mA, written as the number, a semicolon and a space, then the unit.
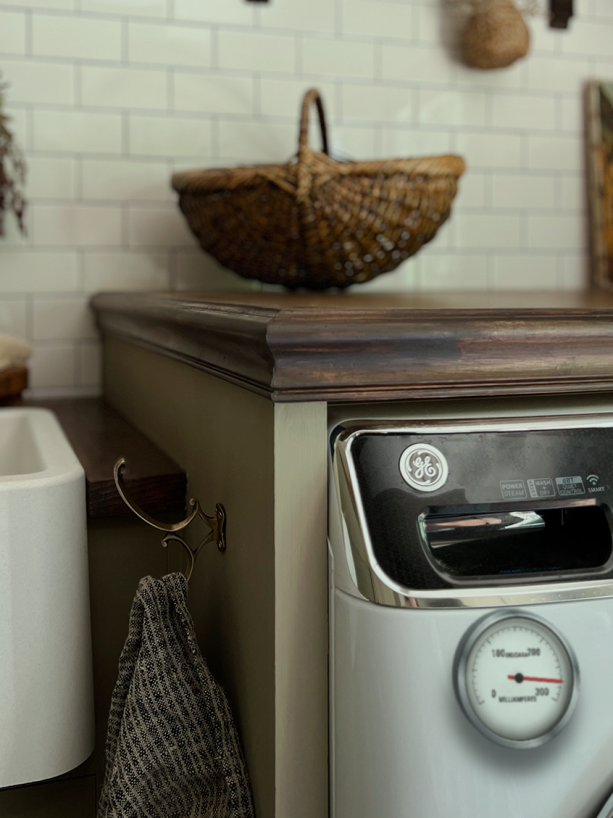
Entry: 270; mA
